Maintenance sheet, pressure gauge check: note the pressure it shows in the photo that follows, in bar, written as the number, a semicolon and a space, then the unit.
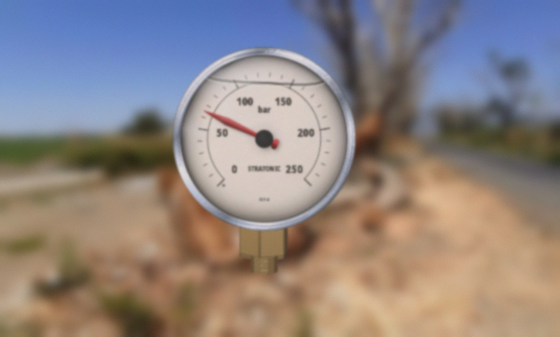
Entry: 65; bar
